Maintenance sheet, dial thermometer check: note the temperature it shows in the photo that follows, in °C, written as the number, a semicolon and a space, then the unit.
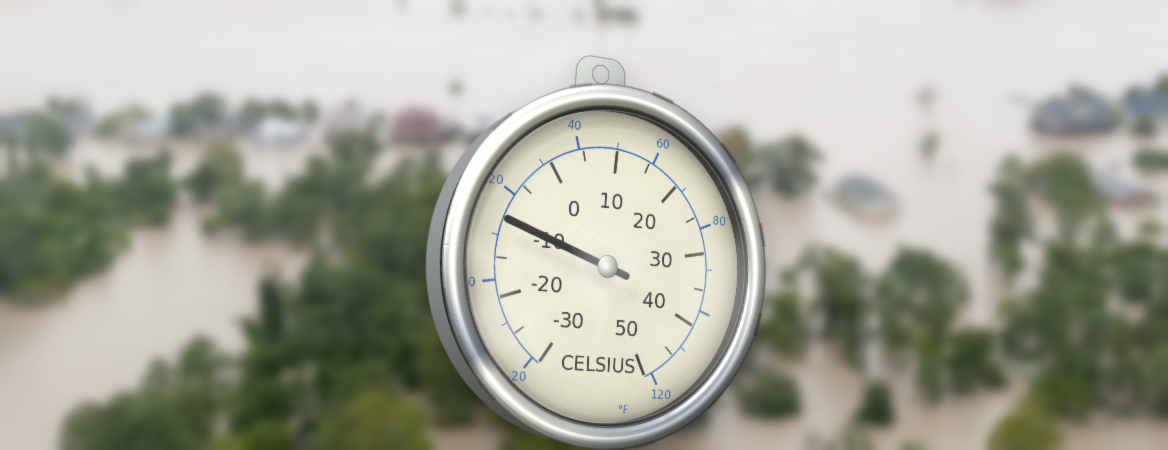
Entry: -10; °C
